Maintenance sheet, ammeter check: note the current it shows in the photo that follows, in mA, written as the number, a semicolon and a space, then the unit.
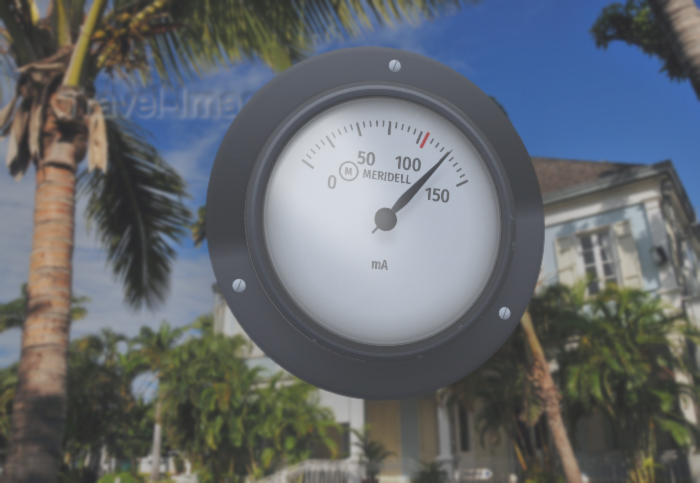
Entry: 125; mA
